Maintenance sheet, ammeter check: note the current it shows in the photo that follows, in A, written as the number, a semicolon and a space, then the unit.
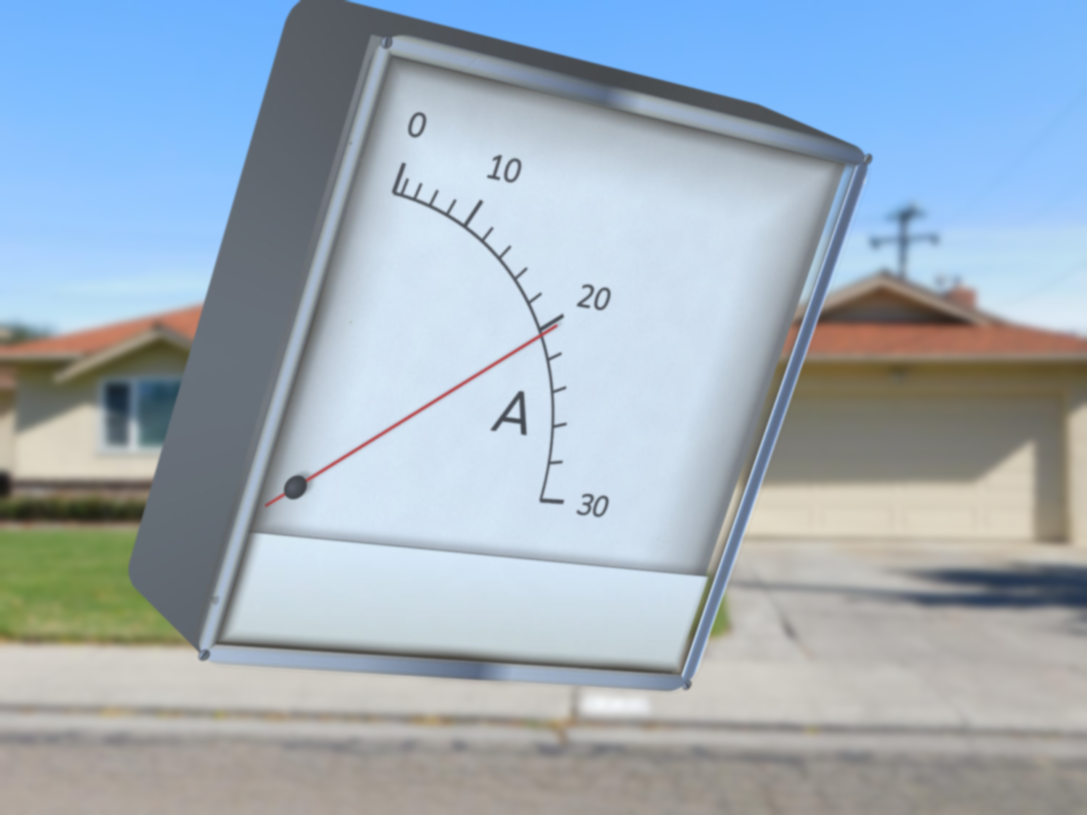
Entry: 20; A
